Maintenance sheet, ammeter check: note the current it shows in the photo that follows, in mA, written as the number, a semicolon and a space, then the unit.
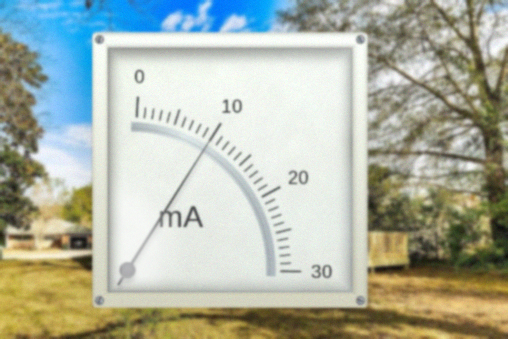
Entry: 10; mA
